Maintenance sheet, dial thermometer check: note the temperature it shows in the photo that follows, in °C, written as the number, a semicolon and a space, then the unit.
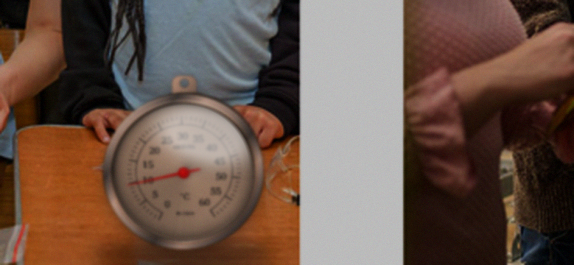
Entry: 10; °C
